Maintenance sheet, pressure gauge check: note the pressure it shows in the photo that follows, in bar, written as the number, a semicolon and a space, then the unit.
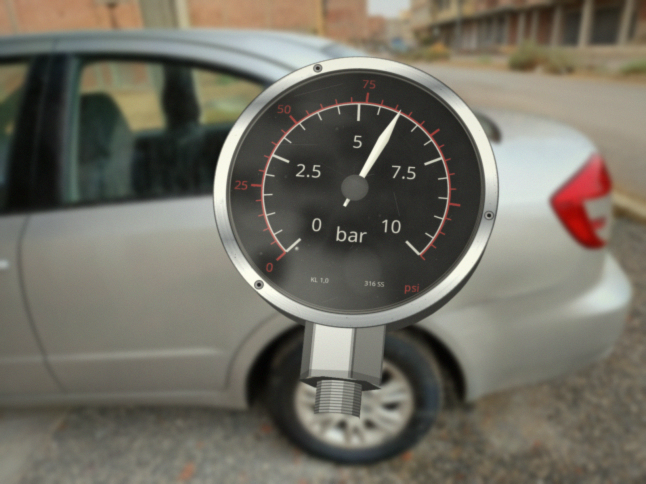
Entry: 6; bar
